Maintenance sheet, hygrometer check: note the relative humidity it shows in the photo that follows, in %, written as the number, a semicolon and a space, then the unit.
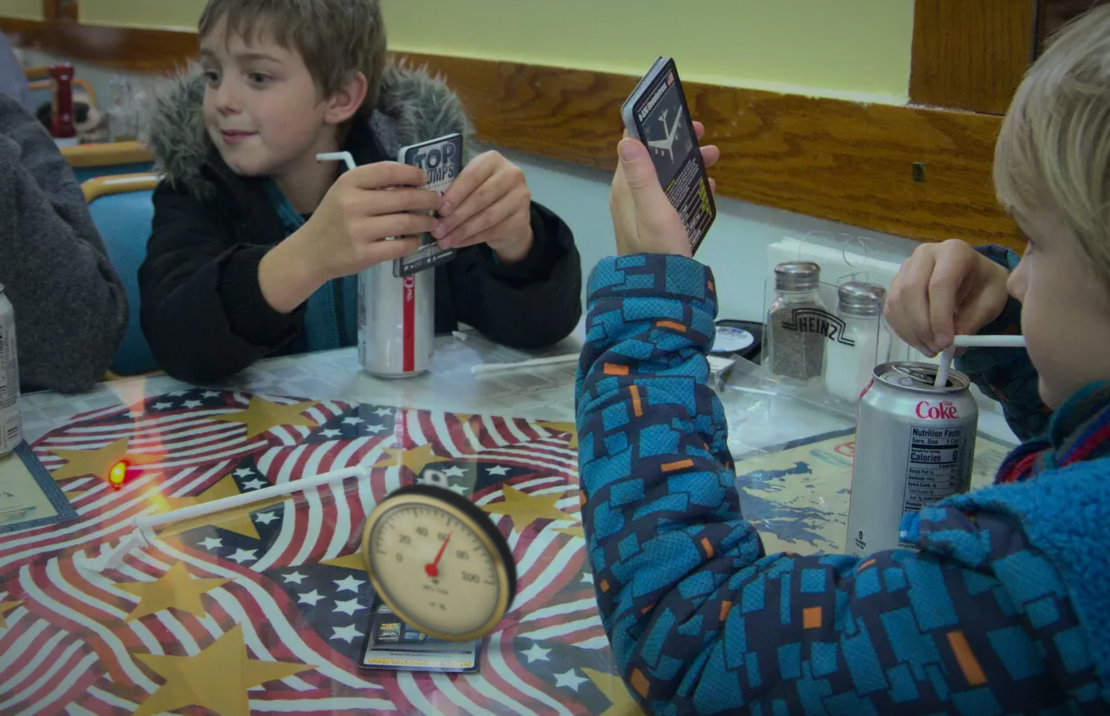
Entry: 64; %
